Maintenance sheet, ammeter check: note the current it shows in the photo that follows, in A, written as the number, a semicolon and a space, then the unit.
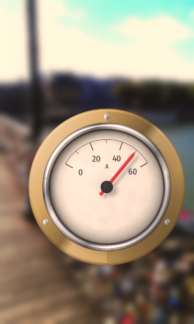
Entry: 50; A
